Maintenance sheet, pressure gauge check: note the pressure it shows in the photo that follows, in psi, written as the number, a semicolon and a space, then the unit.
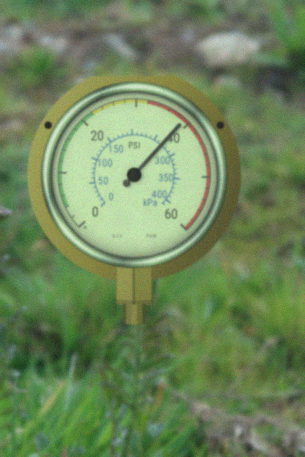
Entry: 39; psi
